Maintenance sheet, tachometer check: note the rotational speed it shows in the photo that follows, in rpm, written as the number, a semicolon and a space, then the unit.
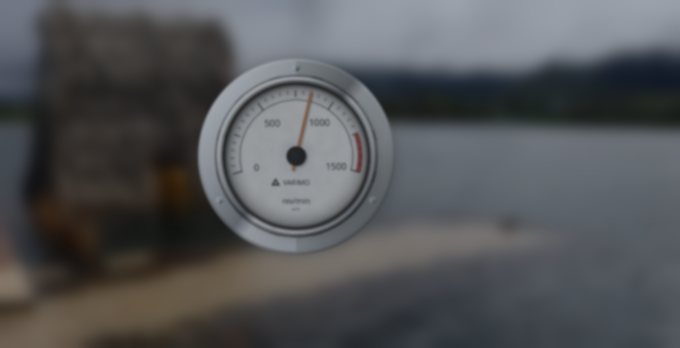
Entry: 850; rpm
